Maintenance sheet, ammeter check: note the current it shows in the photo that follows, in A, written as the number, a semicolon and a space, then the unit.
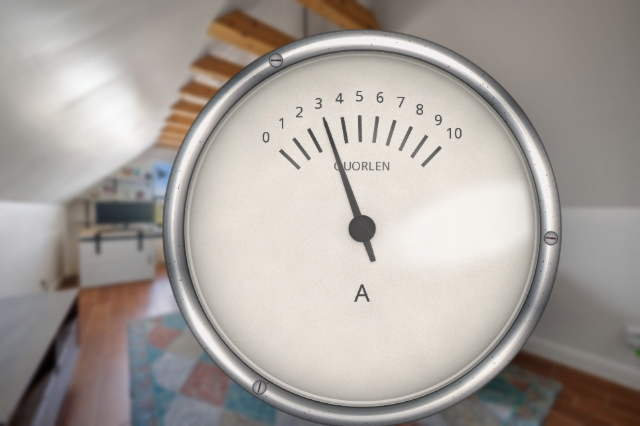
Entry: 3; A
